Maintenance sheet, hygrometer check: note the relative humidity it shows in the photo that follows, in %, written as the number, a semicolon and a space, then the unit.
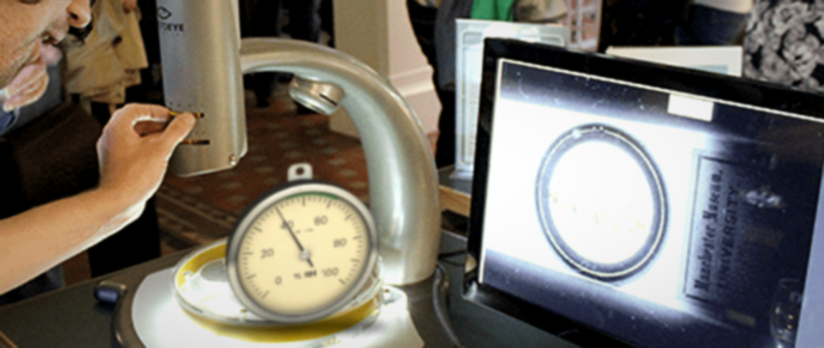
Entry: 40; %
